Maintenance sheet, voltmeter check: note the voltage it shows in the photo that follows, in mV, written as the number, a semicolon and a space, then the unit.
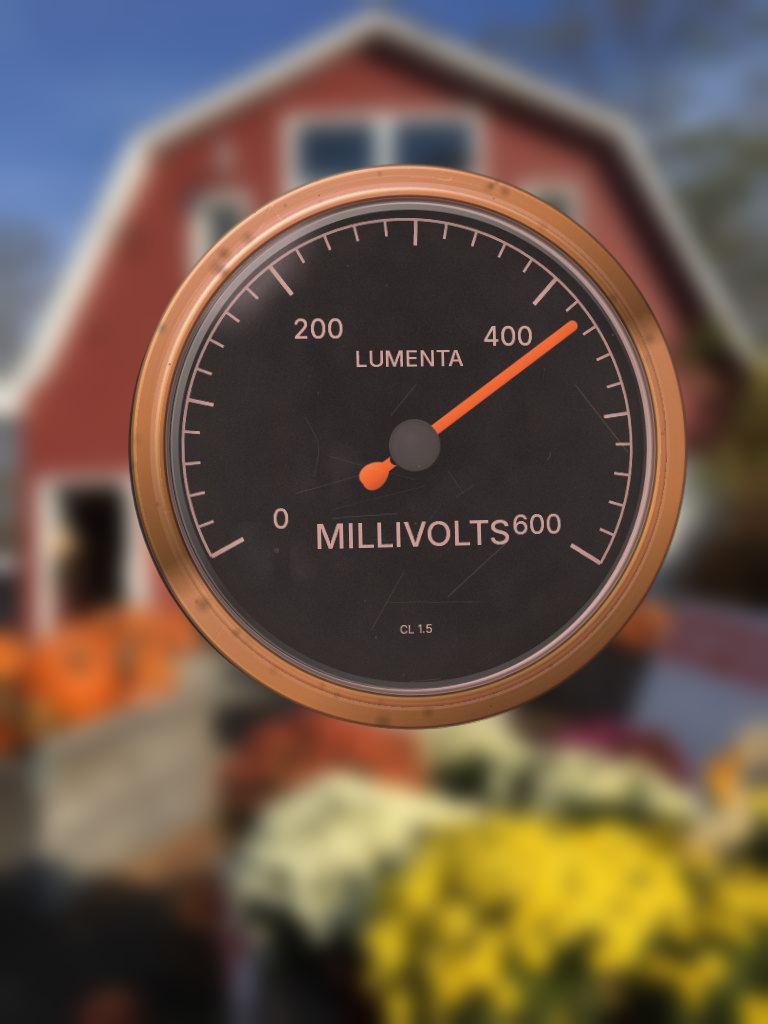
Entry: 430; mV
